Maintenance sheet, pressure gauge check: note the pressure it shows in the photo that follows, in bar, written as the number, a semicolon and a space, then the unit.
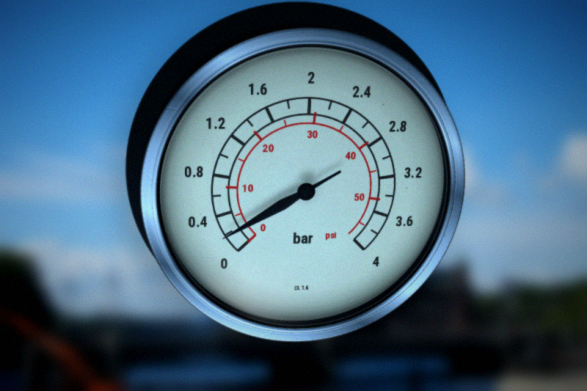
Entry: 0.2; bar
